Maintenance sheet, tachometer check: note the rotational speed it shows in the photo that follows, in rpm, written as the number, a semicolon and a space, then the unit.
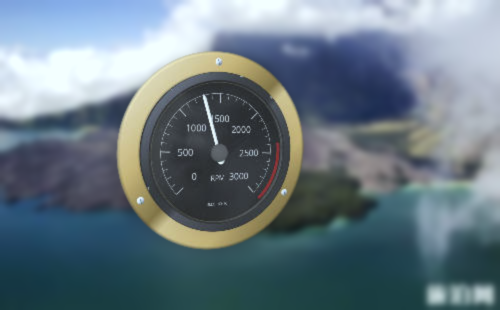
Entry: 1300; rpm
